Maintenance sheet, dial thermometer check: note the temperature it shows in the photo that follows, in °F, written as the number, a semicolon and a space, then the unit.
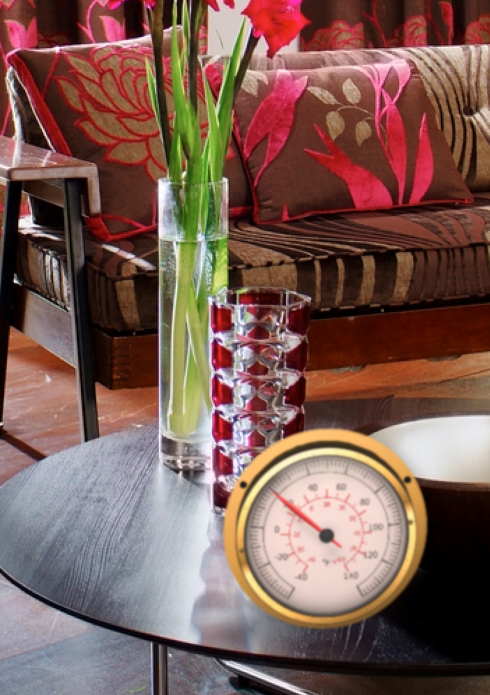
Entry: 20; °F
